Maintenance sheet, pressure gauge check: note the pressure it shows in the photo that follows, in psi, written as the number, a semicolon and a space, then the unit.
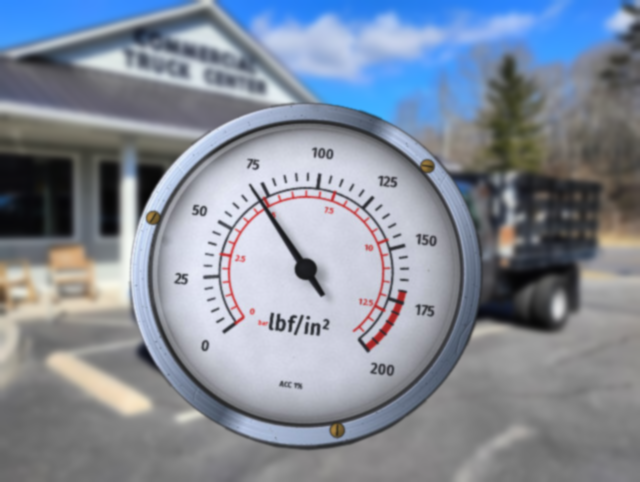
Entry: 70; psi
